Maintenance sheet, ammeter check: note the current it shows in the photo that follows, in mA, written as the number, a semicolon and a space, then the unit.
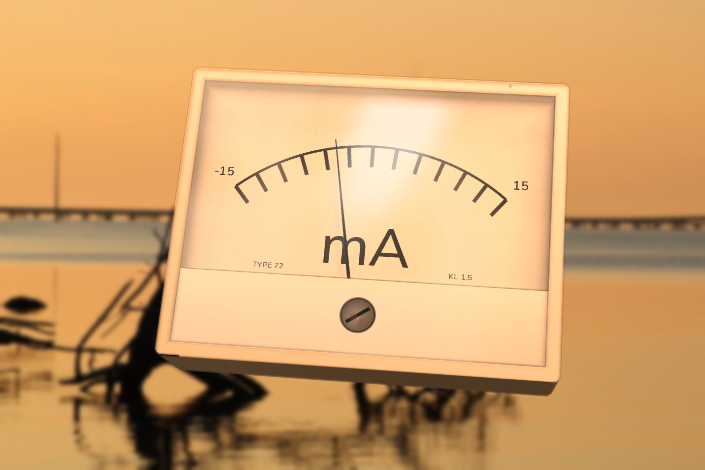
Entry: -3.75; mA
